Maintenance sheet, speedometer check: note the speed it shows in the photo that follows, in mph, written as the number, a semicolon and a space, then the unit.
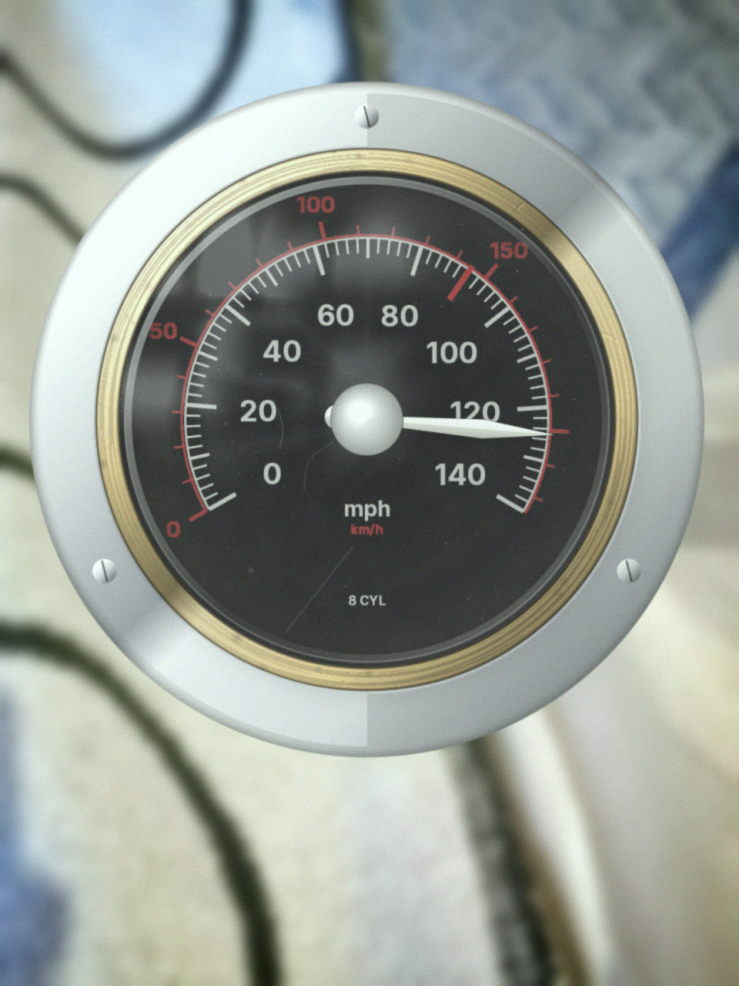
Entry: 125; mph
